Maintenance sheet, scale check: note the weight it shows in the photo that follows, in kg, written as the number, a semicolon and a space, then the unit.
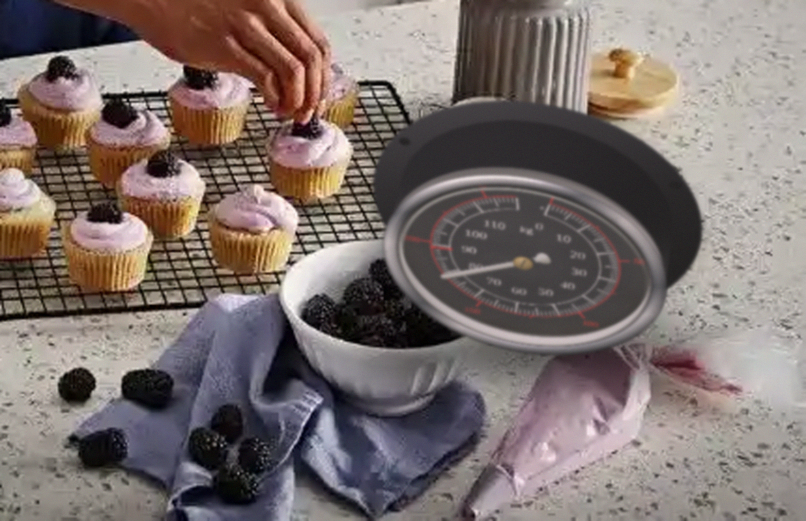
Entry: 80; kg
